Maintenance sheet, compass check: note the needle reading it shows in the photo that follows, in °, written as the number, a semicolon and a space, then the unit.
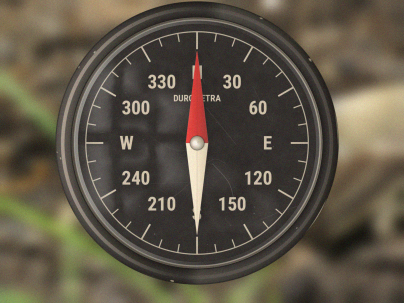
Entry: 0; °
